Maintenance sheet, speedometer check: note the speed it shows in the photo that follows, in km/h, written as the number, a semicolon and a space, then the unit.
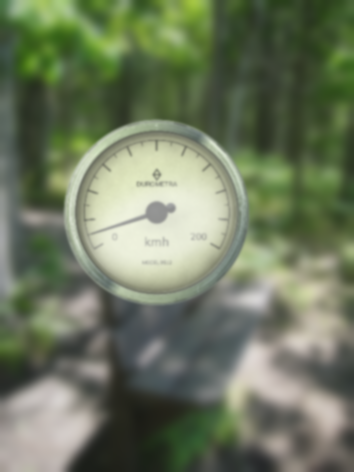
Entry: 10; km/h
